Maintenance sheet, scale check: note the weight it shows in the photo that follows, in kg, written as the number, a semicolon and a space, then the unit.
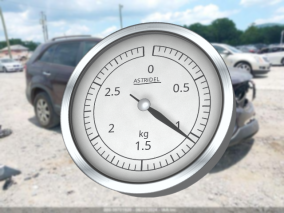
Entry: 1.05; kg
